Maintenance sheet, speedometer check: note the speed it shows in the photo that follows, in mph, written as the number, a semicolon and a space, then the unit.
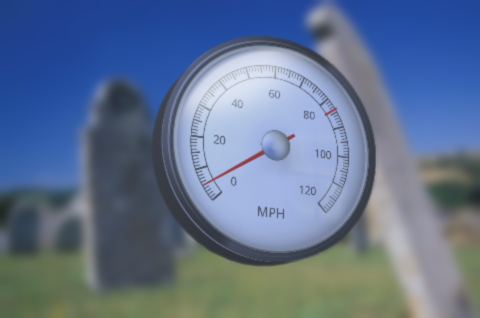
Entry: 5; mph
